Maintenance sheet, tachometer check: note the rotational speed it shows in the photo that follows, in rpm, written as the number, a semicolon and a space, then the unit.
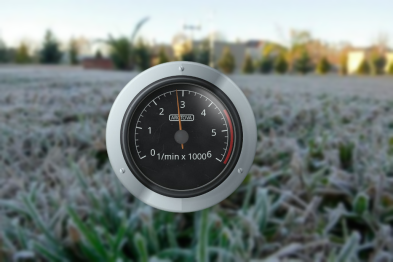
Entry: 2800; rpm
